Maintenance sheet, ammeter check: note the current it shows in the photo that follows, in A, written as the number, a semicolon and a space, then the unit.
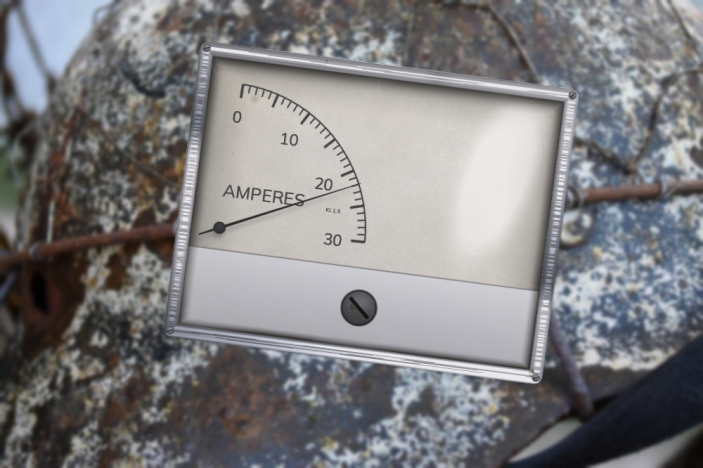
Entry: 22; A
